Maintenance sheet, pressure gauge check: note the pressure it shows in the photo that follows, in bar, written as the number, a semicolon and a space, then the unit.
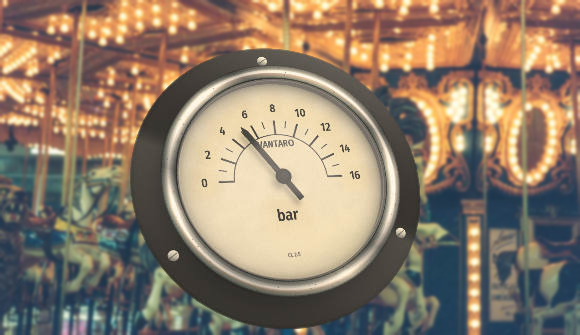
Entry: 5; bar
